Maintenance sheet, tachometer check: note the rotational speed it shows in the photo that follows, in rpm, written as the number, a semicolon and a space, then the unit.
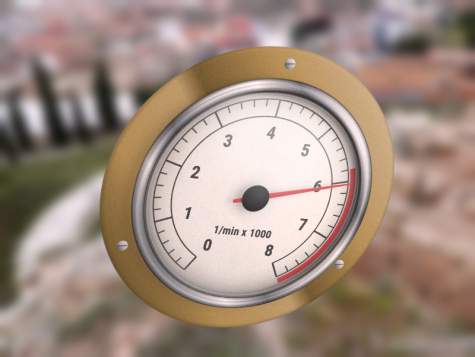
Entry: 6000; rpm
